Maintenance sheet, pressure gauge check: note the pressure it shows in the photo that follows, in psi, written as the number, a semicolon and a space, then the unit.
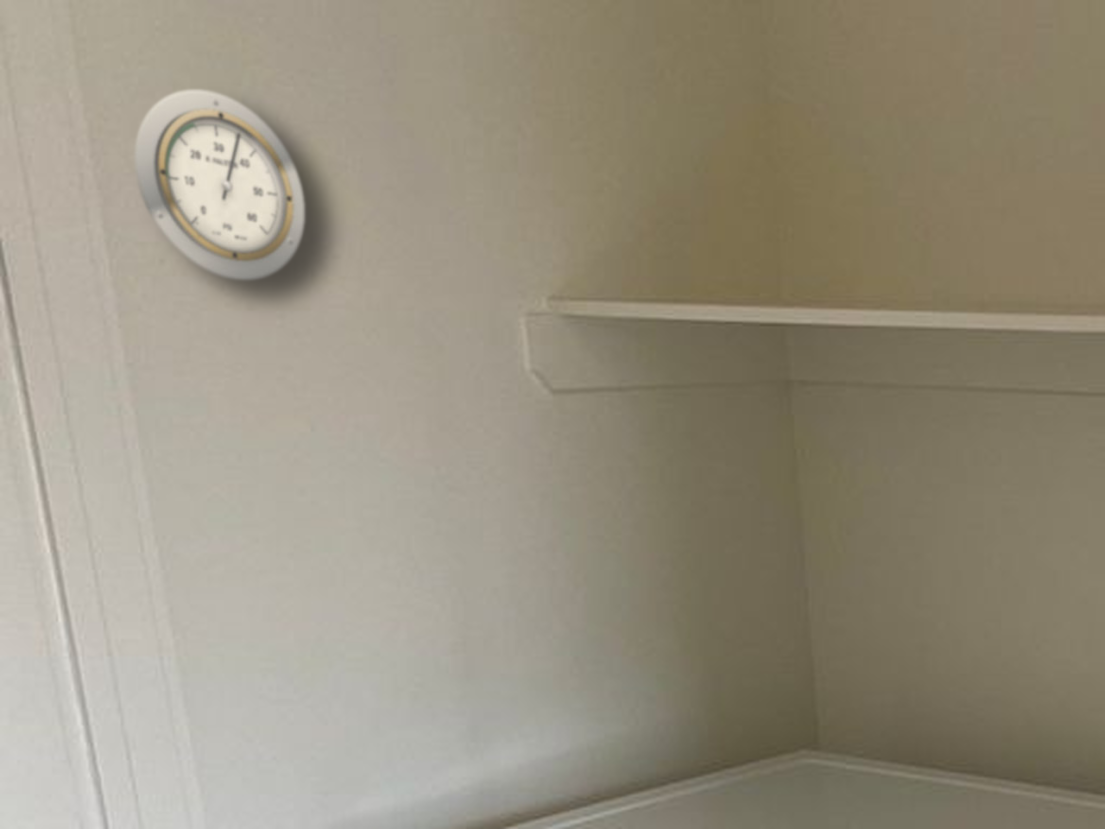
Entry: 35; psi
